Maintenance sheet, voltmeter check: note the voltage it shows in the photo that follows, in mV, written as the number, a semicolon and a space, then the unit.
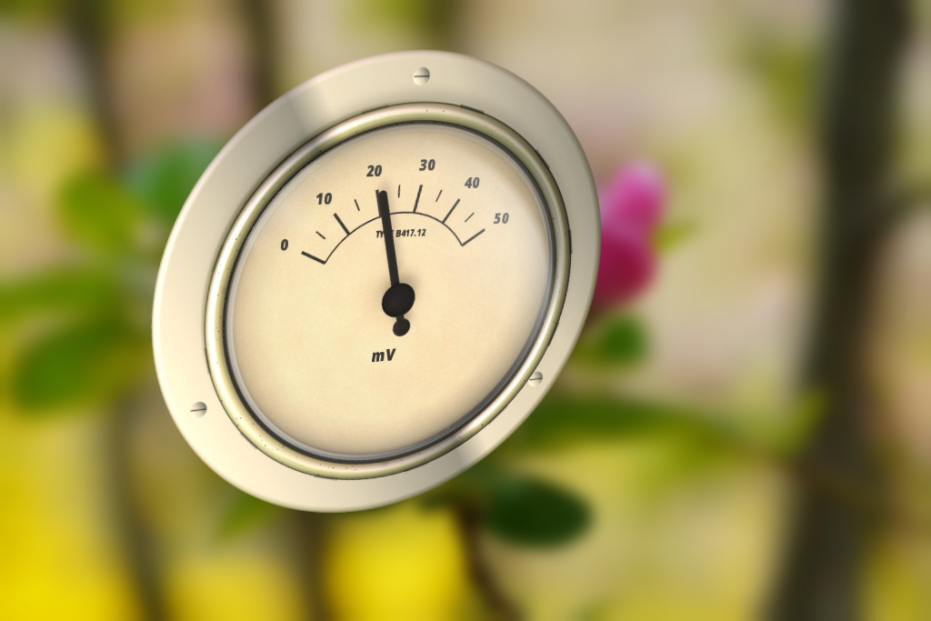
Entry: 20; mV
